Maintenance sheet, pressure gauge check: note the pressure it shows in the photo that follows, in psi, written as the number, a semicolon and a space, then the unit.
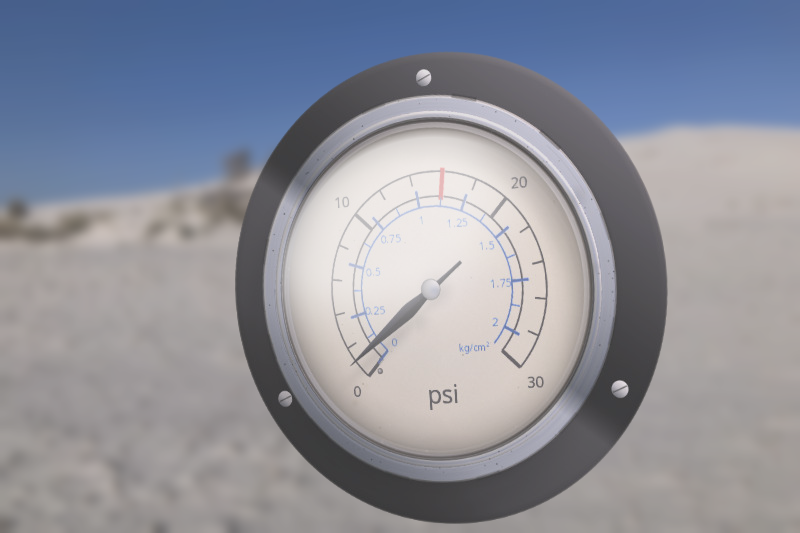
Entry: 1; psi
